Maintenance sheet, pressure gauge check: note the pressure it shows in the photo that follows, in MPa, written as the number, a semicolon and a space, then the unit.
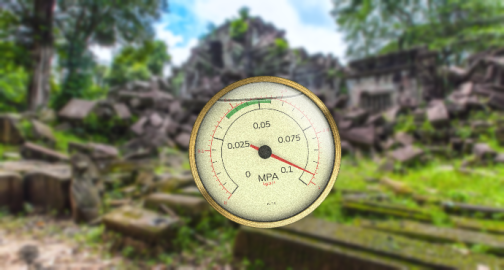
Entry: 0.095; MPa
